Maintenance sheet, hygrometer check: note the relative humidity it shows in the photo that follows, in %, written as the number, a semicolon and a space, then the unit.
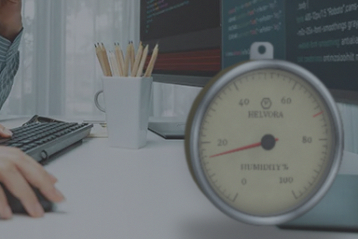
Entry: 16; %
